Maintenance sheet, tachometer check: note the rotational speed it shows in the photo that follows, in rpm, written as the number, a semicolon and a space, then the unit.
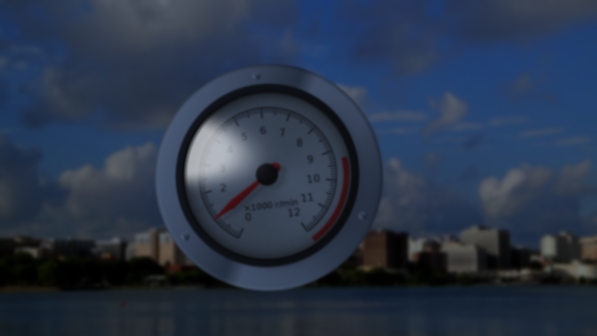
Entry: 1000; rpm
